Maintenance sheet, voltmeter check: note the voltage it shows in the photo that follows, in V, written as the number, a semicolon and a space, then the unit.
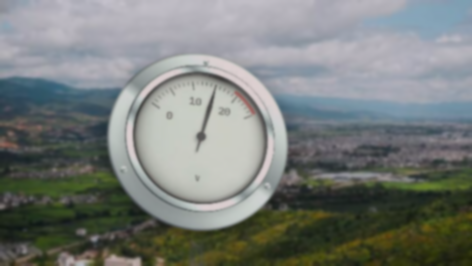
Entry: 15; V
